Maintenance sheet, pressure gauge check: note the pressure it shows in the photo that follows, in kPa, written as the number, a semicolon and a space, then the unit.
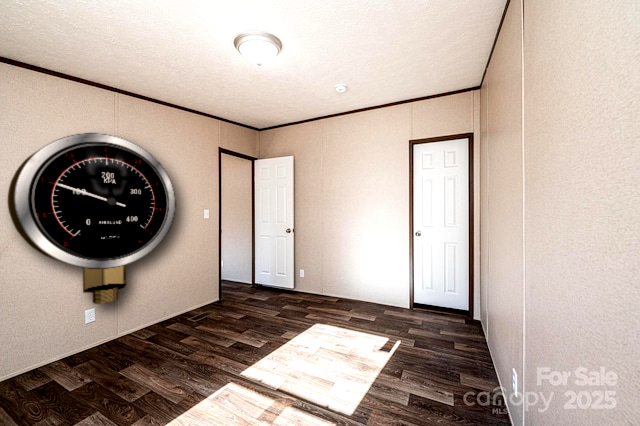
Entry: 100; kPa
